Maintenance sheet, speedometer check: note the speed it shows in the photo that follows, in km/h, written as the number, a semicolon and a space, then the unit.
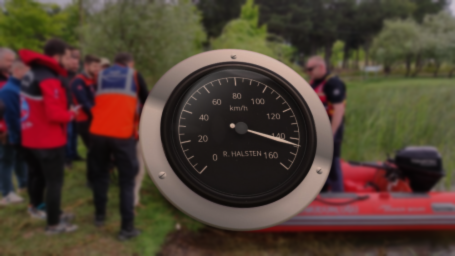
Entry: 145; km/h
